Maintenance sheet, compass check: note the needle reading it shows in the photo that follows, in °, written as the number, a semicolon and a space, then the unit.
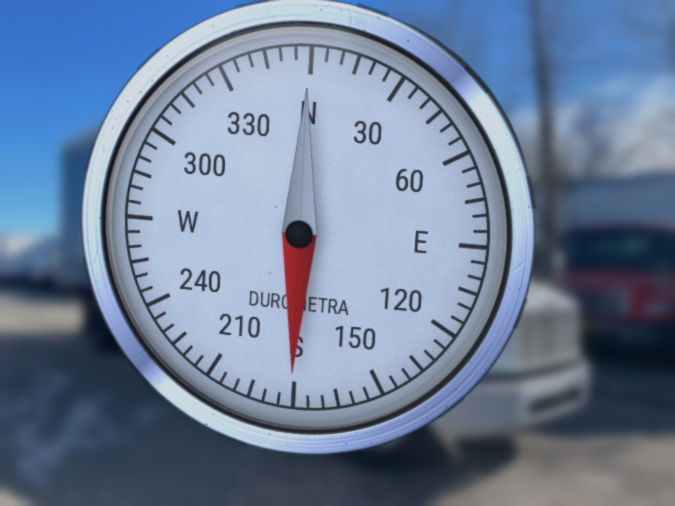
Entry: 180; °
